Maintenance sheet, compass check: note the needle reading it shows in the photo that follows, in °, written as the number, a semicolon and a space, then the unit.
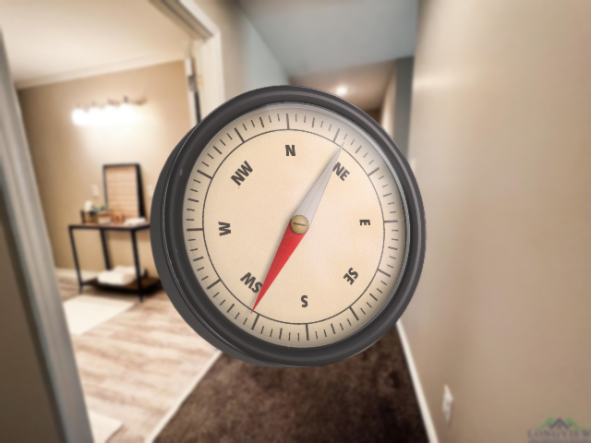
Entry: 215; °
